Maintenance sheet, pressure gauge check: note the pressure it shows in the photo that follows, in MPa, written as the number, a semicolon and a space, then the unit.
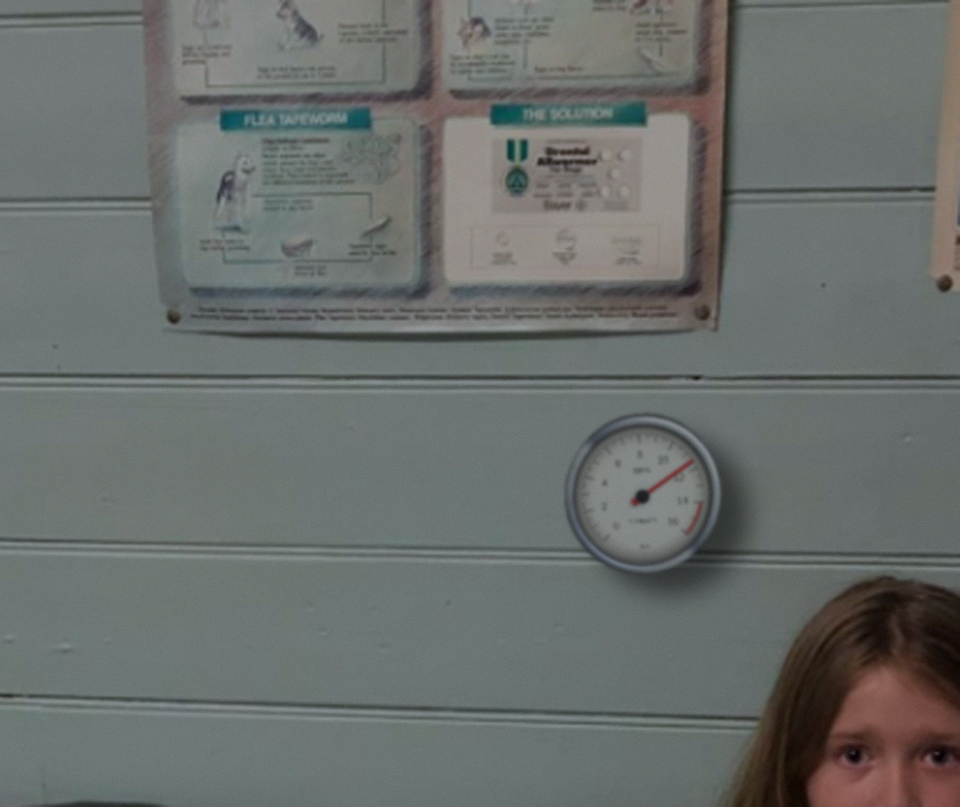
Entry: 11.5; MPa
